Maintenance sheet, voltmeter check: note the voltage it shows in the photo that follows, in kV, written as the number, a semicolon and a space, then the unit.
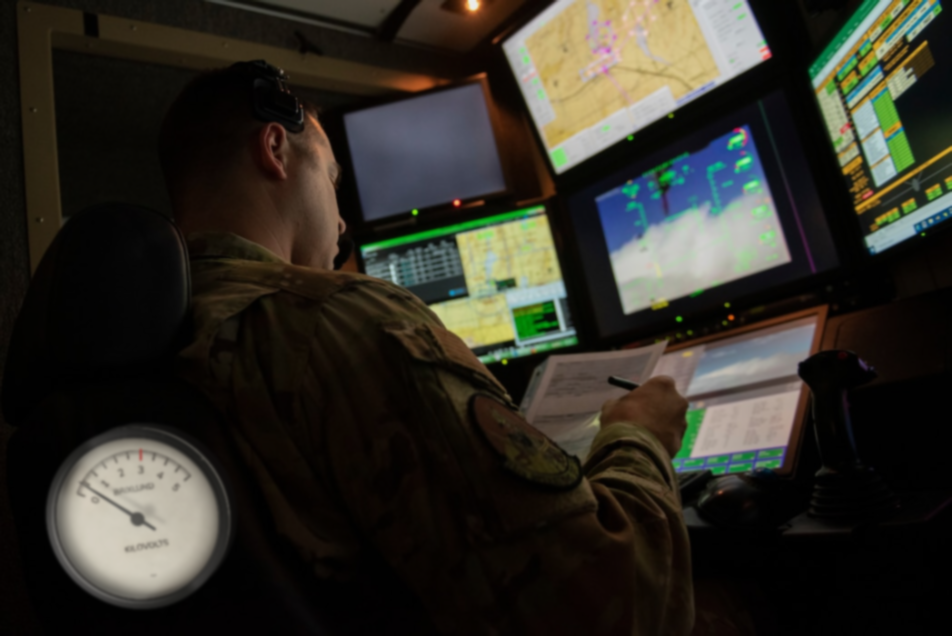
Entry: 0.5; kV
